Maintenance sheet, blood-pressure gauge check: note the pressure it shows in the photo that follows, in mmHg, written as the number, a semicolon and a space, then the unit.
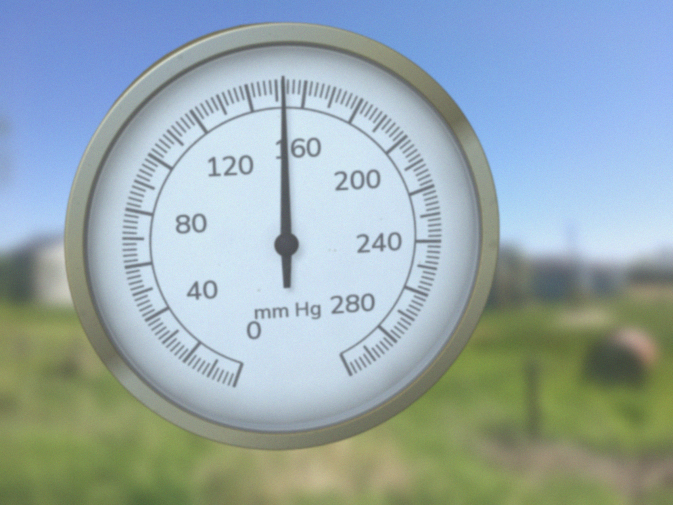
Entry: 152; mmHg
